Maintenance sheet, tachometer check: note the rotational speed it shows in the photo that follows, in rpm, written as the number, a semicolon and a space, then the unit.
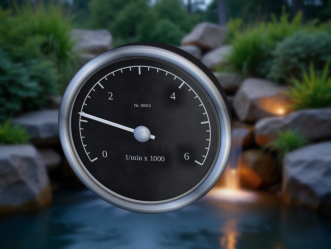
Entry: 1200; rpm
